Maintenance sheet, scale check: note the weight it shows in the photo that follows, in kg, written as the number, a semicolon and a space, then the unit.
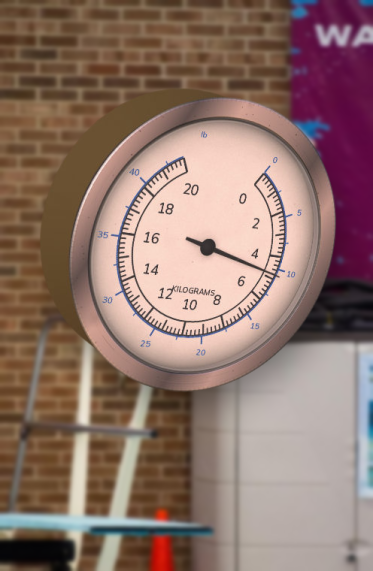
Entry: 4.8; kg
